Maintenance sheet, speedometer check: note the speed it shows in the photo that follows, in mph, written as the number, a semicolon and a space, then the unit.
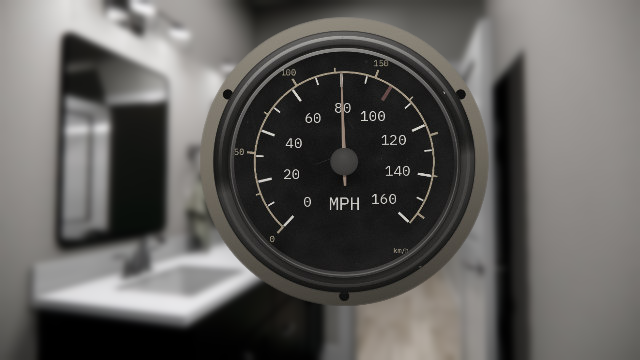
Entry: 80; mph
